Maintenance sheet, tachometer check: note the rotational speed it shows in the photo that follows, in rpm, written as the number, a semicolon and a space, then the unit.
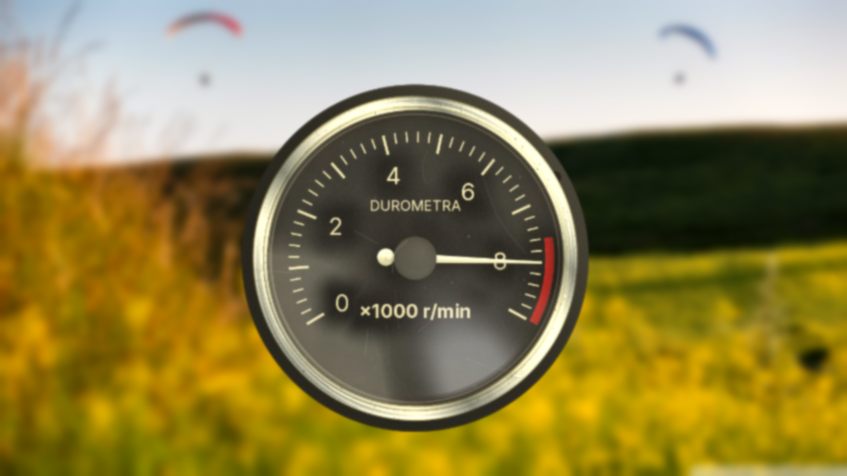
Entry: 8000; rpm
